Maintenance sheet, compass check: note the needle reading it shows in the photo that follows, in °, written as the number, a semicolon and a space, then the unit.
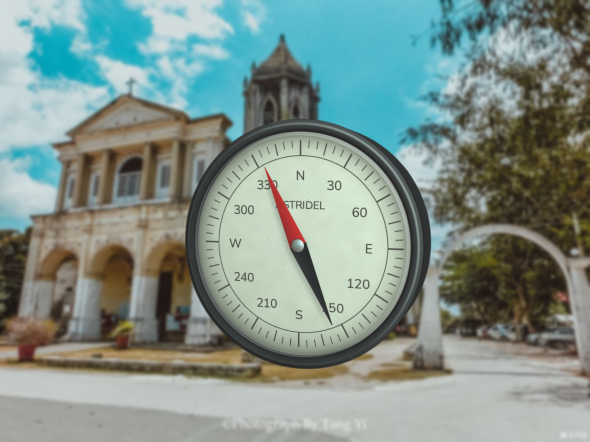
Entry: 335; °
